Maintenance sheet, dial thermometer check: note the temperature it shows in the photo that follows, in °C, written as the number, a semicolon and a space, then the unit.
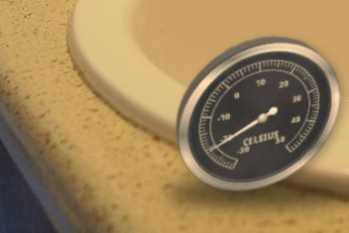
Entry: -20; °C
